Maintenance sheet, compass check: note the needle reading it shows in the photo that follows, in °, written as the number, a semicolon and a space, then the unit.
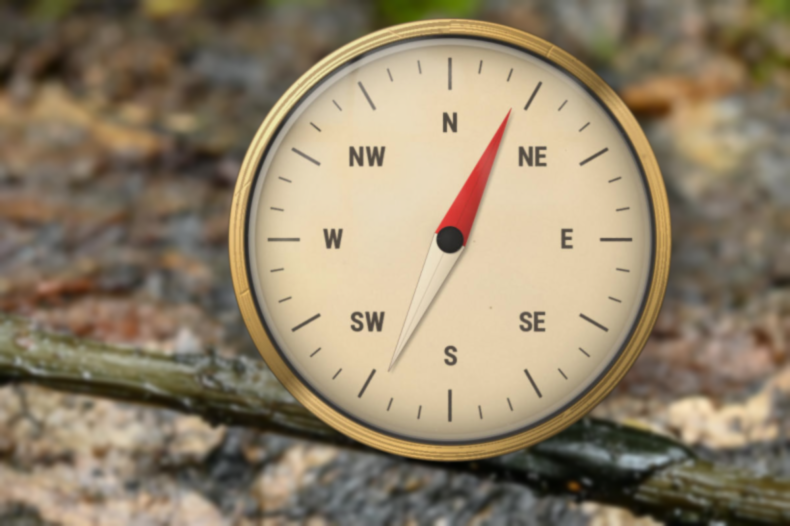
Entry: 25; °
